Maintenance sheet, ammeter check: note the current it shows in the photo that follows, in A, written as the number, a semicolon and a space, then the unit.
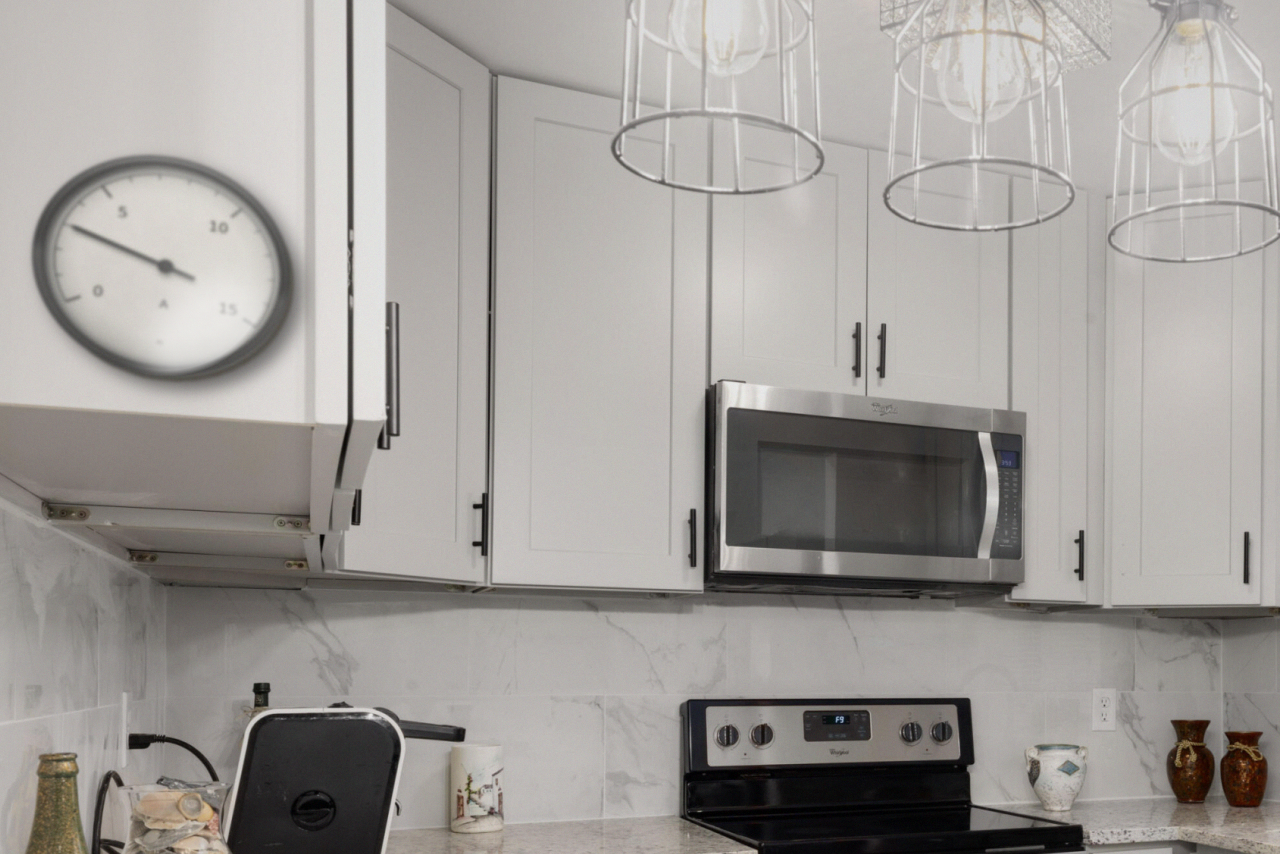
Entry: 3; A
